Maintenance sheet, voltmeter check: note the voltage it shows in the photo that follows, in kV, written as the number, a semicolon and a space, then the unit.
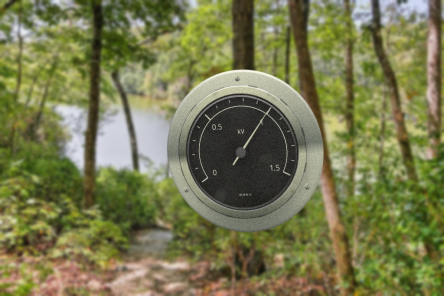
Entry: 1; kV
